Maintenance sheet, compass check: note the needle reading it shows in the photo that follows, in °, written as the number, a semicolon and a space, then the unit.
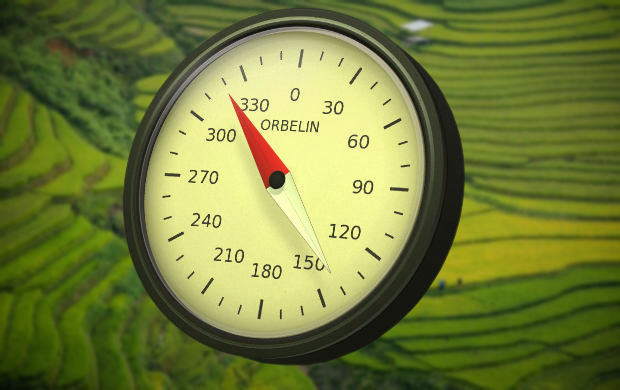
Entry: 320; °
